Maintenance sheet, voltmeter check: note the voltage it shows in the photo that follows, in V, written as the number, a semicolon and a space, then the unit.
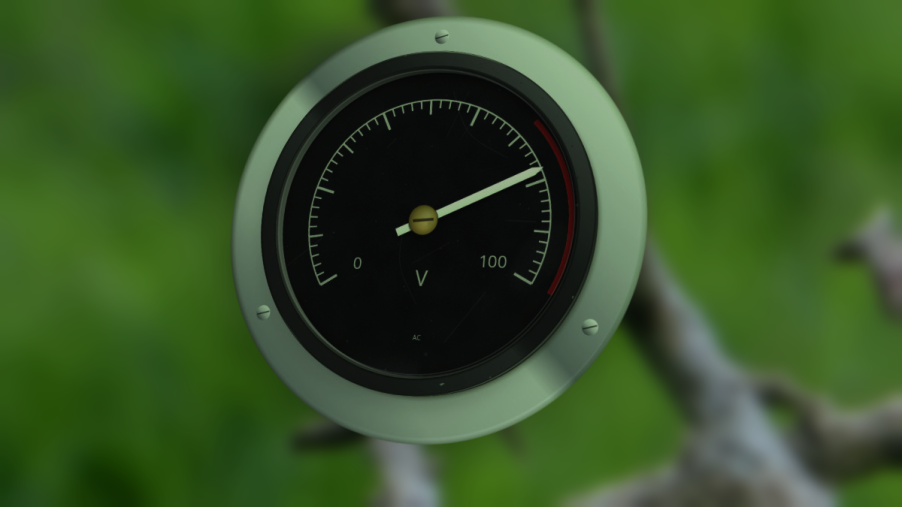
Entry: 78; V
